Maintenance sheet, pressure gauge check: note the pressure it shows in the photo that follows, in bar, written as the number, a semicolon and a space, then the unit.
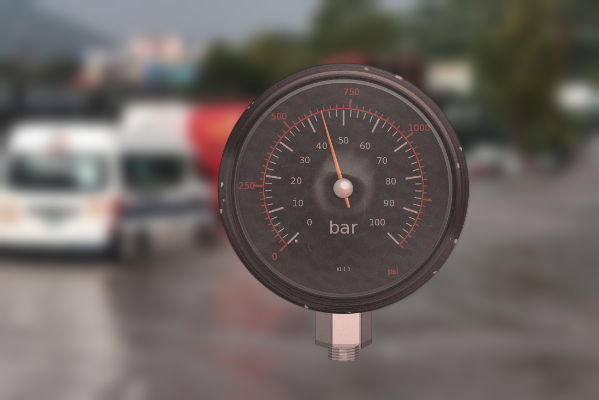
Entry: 44; bar
